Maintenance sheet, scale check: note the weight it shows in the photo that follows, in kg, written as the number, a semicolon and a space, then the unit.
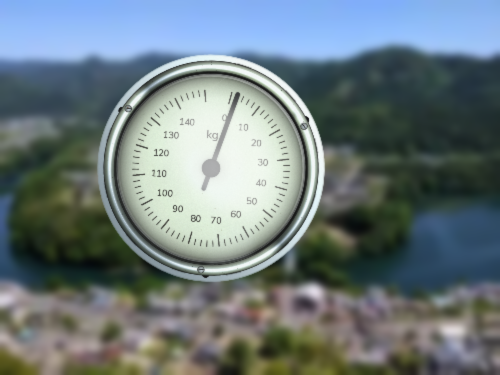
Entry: 2; kg
